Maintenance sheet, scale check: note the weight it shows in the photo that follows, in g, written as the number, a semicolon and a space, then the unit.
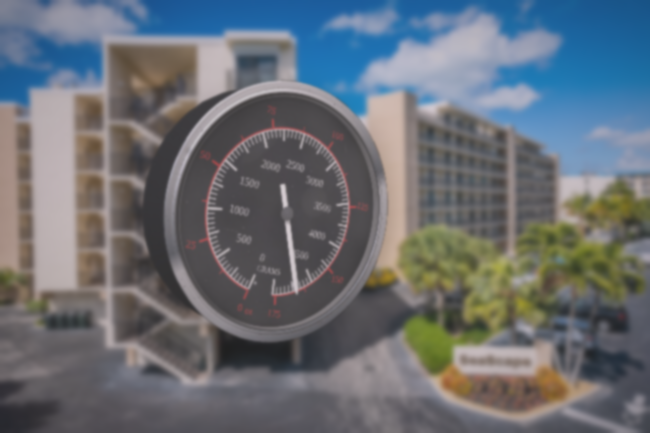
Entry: 4750; g
